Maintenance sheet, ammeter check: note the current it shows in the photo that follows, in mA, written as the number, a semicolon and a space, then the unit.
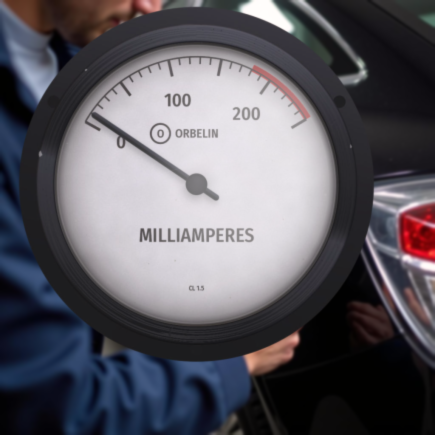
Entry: 10; mA
